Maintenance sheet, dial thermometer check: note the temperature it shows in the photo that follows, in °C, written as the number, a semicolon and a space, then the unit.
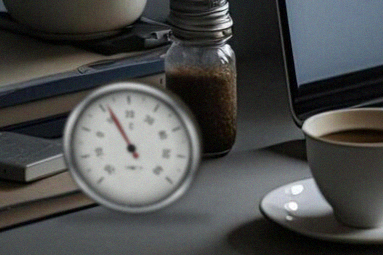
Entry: 12.5; °C
